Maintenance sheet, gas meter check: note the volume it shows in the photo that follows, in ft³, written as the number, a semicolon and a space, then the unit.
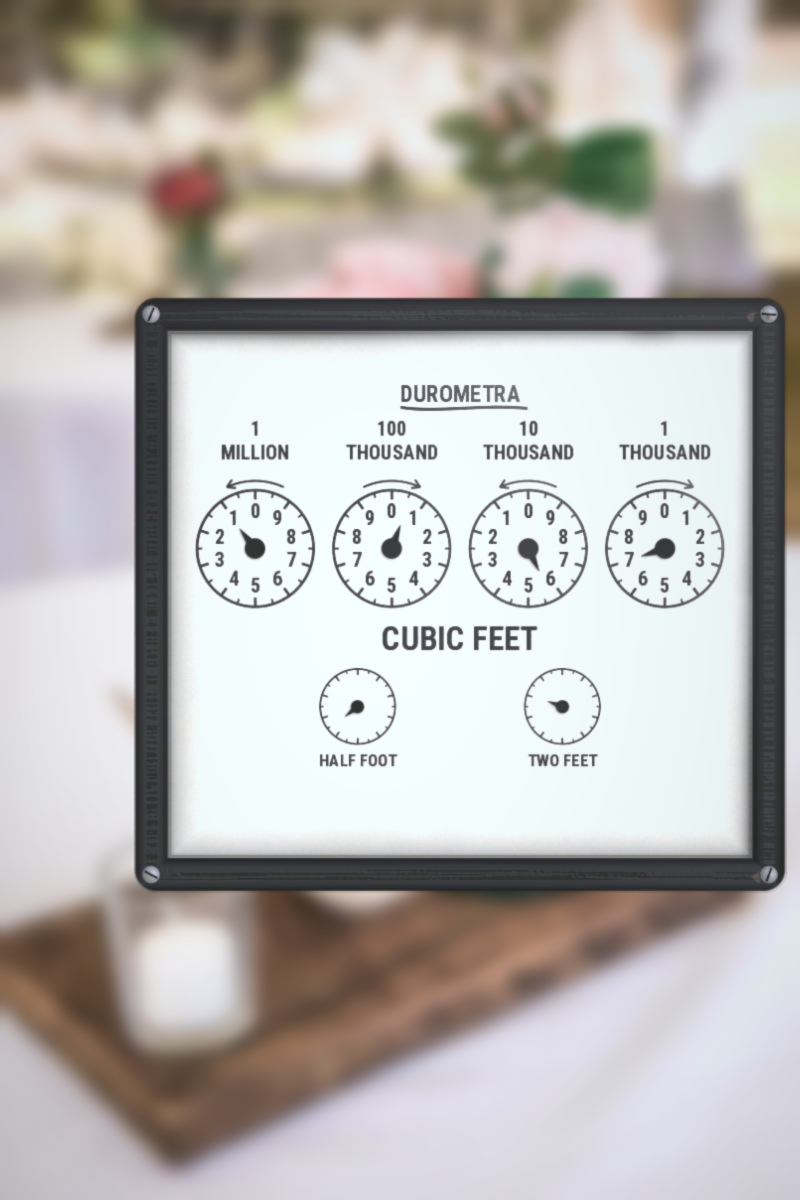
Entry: 105700; ft³
